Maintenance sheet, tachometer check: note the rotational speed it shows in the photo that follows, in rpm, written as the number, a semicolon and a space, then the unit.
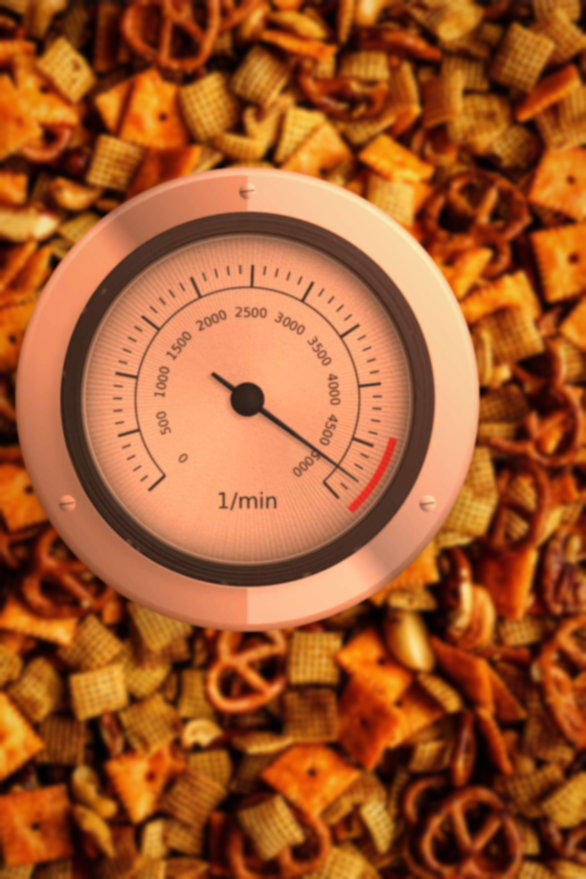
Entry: 4800; rpm
